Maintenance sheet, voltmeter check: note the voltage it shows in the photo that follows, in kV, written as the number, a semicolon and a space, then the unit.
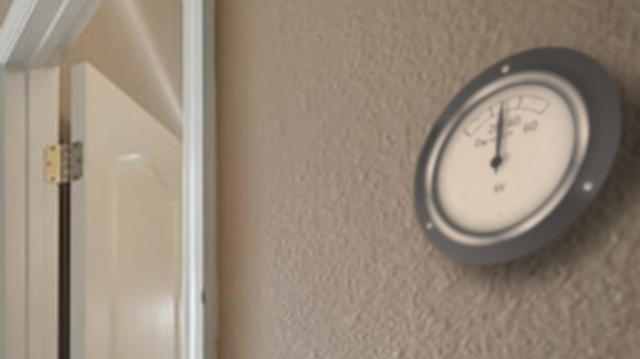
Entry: 30; kV
